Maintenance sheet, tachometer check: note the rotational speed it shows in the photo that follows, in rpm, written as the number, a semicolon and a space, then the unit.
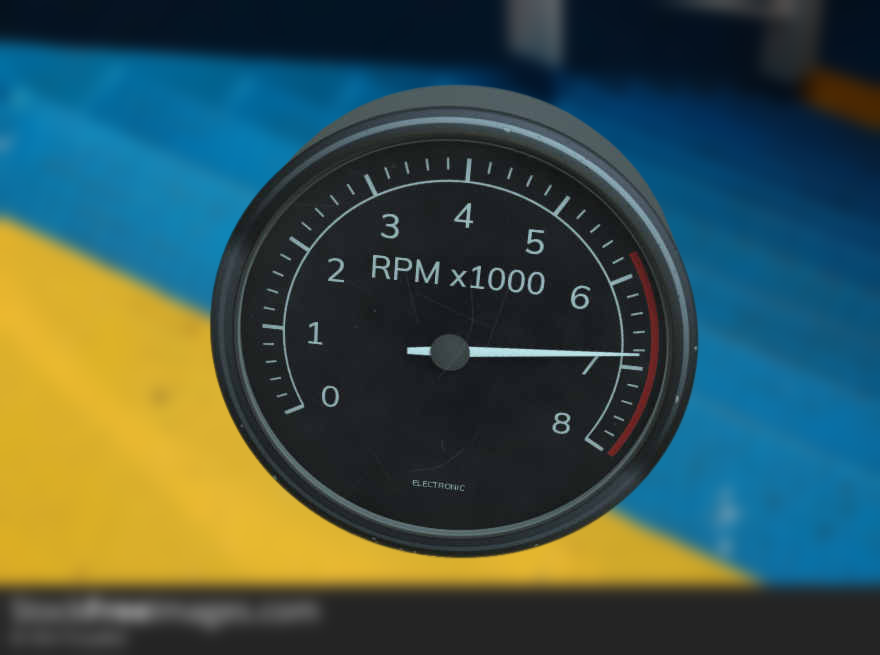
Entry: 6800; rpm
